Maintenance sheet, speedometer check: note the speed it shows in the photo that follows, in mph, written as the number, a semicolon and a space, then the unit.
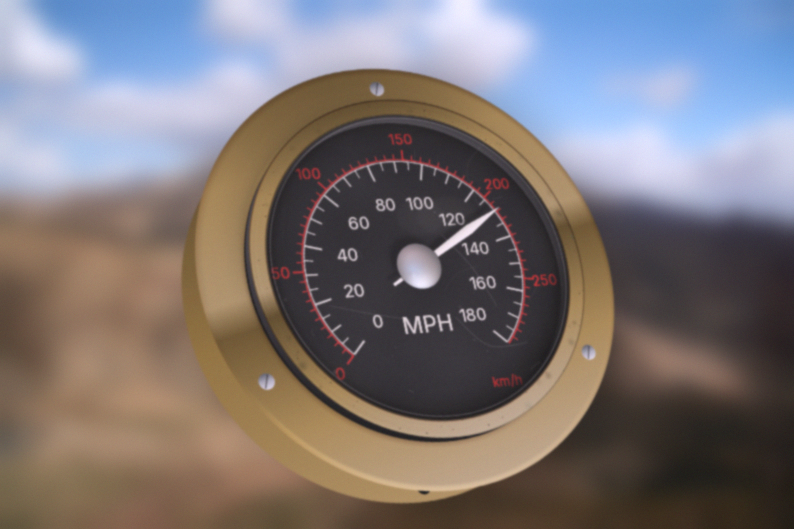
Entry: 130; mph
